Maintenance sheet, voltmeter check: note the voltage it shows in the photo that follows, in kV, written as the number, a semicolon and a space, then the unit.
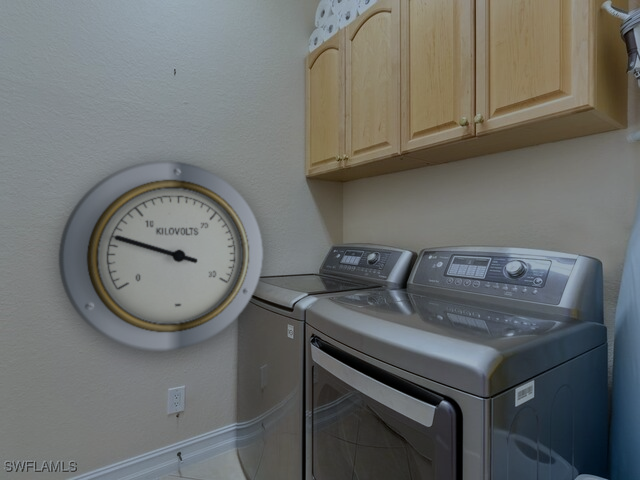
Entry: 6; kV
